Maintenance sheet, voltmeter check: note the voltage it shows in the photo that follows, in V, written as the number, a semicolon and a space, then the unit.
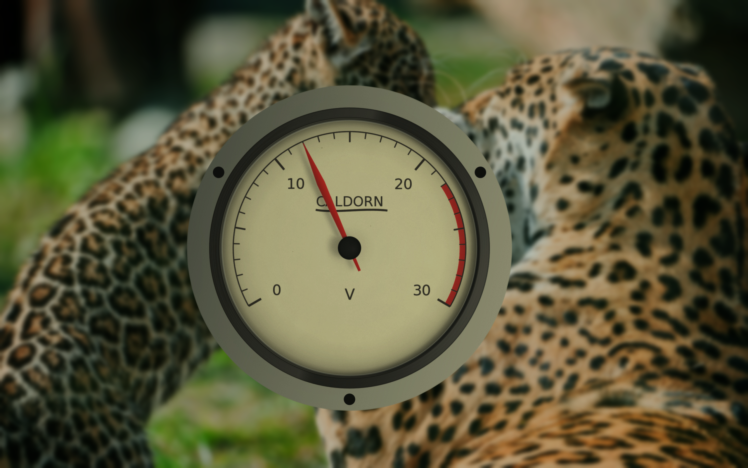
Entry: 12; V
